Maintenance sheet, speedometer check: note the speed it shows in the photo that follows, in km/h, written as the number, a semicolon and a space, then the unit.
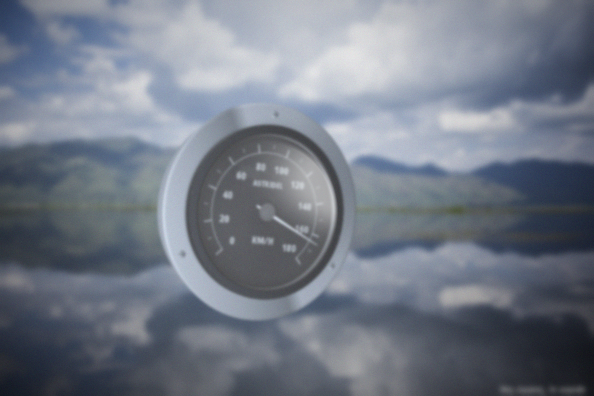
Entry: 165; km/h
